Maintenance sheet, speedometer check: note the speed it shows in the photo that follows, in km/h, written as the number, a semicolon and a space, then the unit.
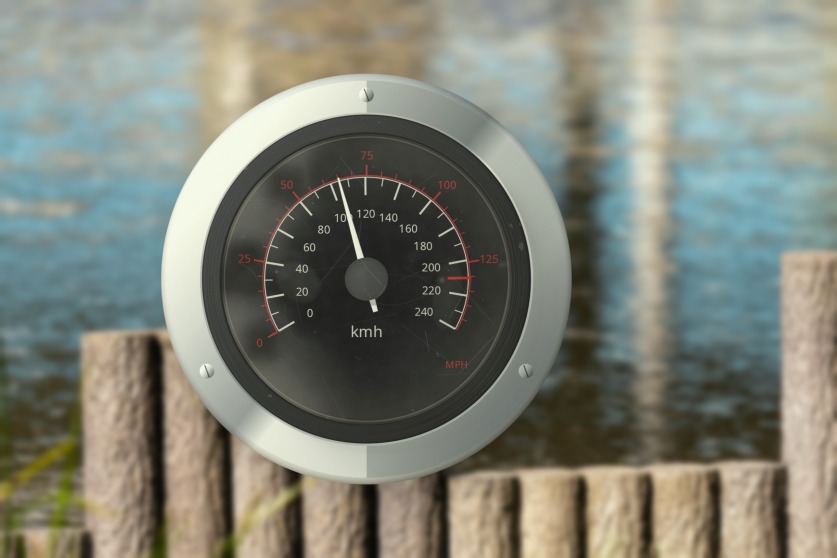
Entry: 105; km/h
